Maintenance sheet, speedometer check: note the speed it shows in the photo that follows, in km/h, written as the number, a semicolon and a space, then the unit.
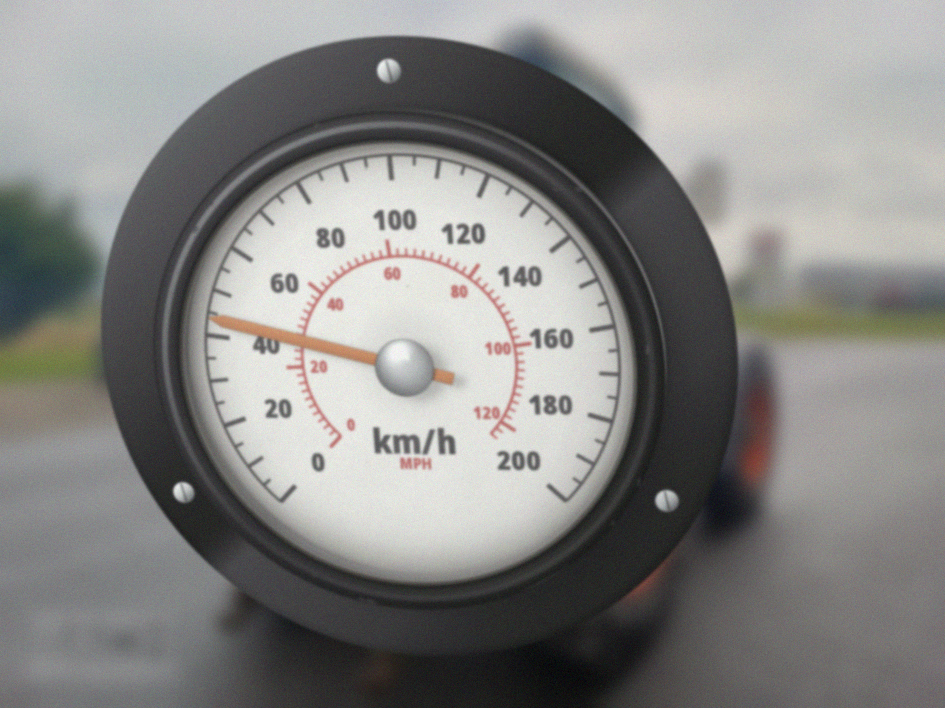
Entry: 45; km/h
